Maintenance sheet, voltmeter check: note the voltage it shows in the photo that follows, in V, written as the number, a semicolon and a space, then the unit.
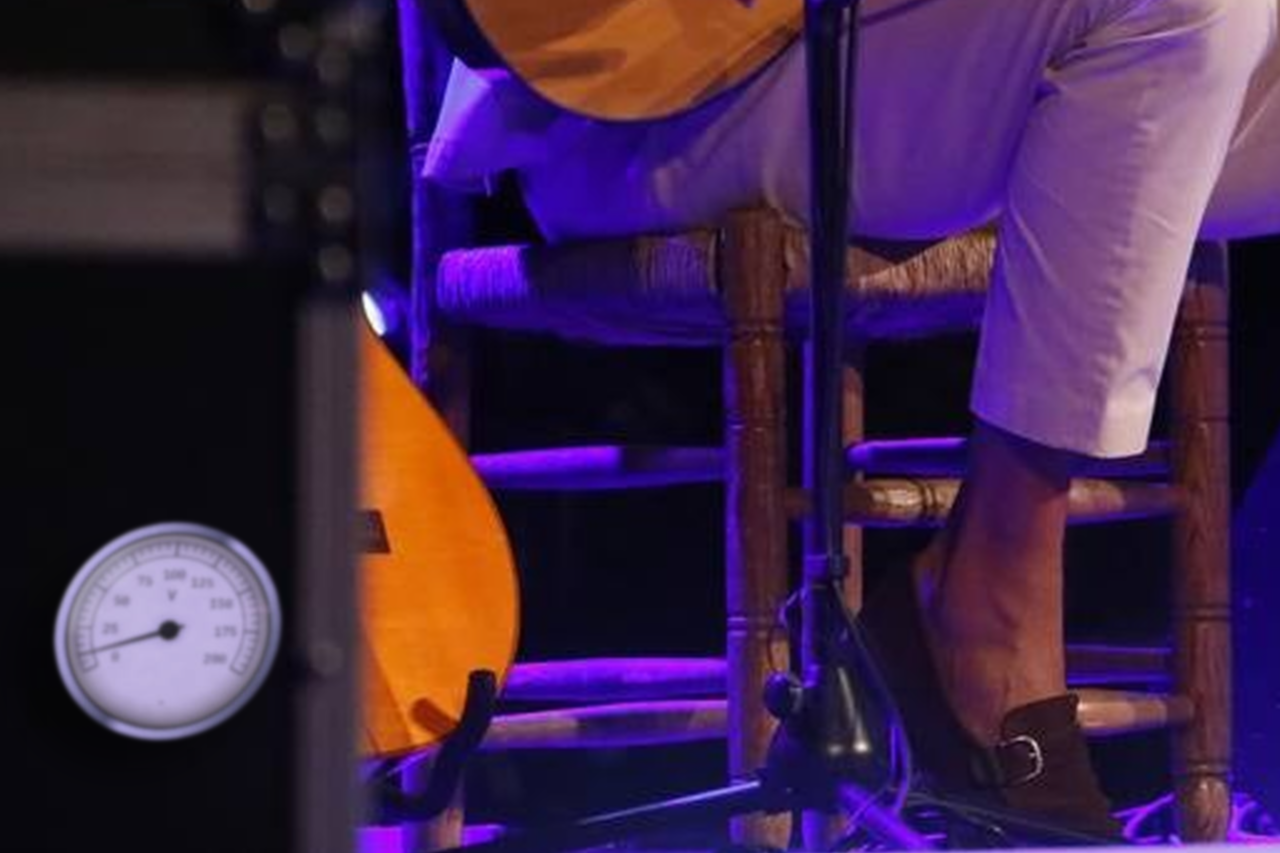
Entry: 10; V
